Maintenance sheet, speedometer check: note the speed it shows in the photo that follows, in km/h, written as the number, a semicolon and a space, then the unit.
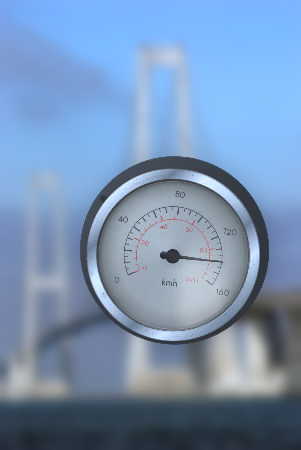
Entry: 140; km/h
